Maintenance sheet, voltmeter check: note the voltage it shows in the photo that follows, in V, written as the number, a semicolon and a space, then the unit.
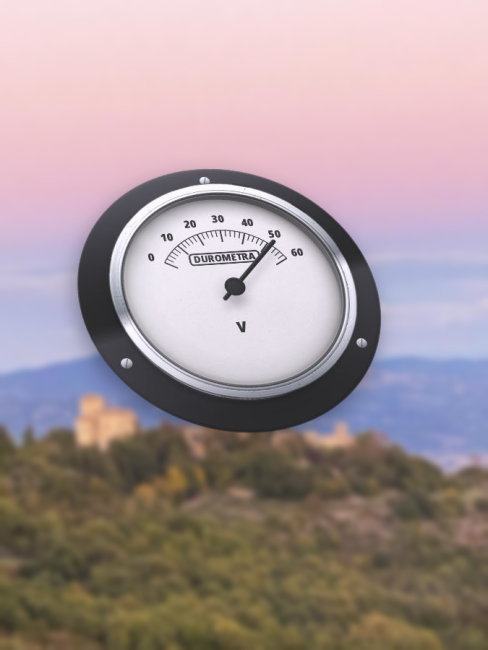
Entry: 52; V
